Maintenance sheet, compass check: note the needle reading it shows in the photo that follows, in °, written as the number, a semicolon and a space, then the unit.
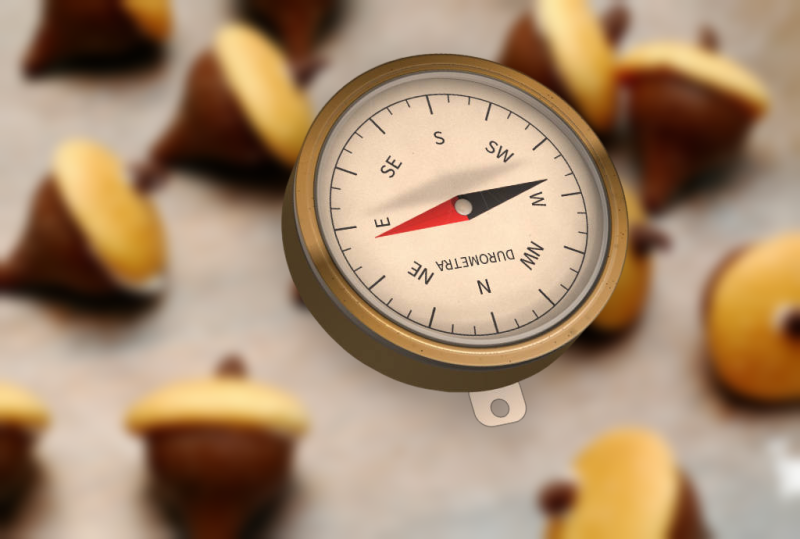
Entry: 80; °
